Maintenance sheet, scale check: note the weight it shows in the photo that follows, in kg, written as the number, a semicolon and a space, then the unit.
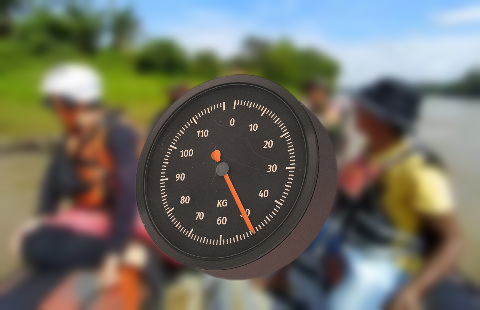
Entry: 50; kg
